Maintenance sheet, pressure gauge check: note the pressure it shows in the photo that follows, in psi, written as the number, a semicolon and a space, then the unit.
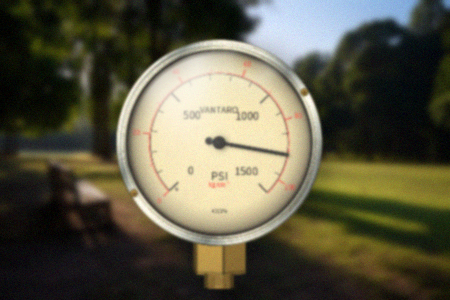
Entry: 1300; psi
